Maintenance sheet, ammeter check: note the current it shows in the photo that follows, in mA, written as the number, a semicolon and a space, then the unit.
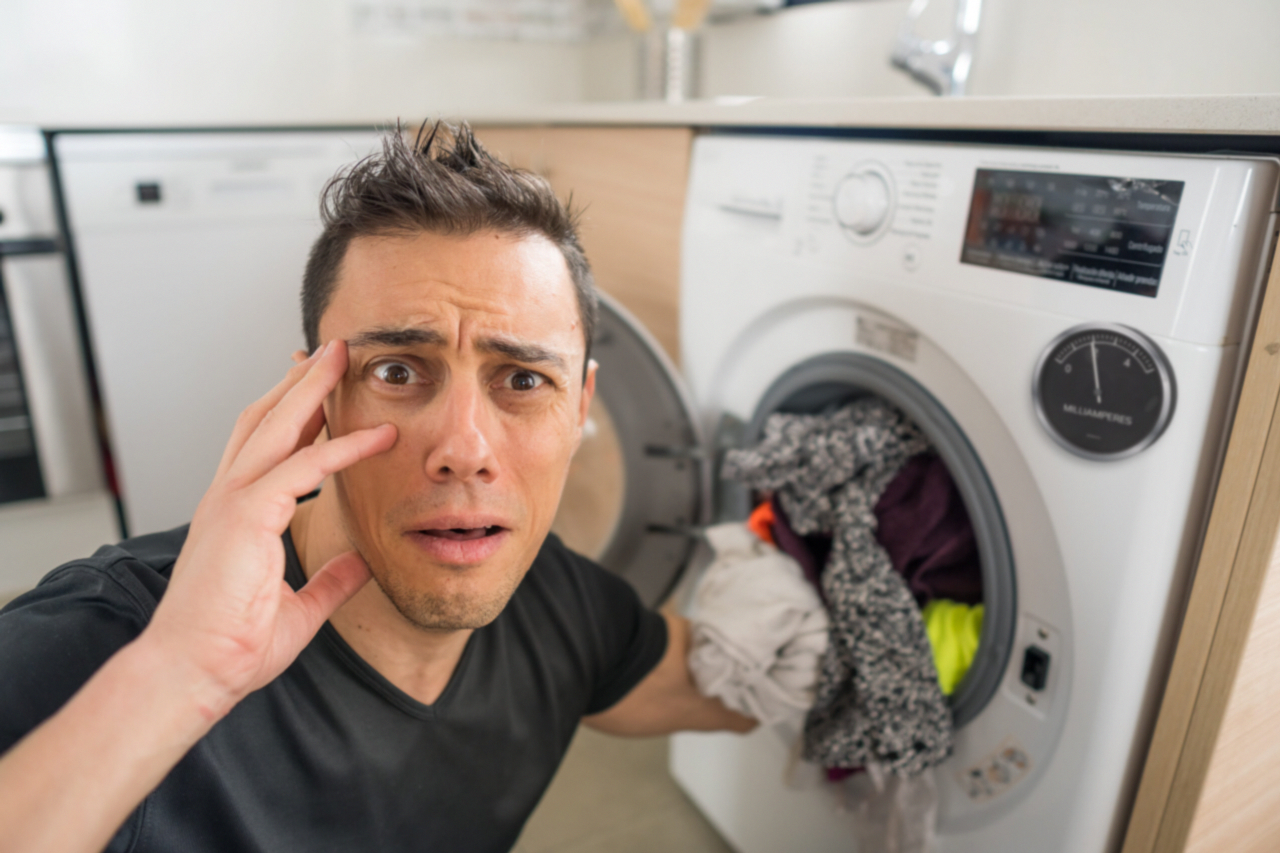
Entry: 2; mA
